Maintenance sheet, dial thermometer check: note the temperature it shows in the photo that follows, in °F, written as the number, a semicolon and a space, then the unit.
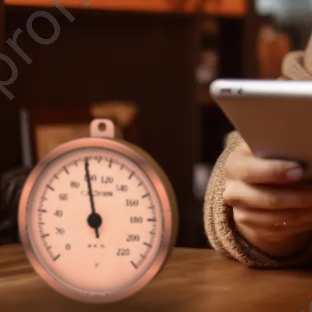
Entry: 100; °F
